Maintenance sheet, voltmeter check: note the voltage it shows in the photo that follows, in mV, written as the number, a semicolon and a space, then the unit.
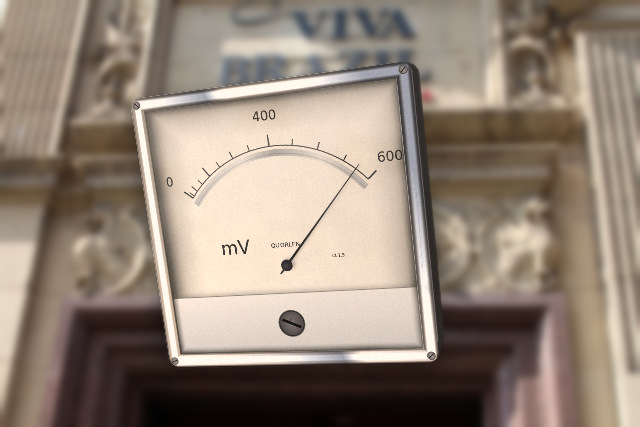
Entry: 575; mV
